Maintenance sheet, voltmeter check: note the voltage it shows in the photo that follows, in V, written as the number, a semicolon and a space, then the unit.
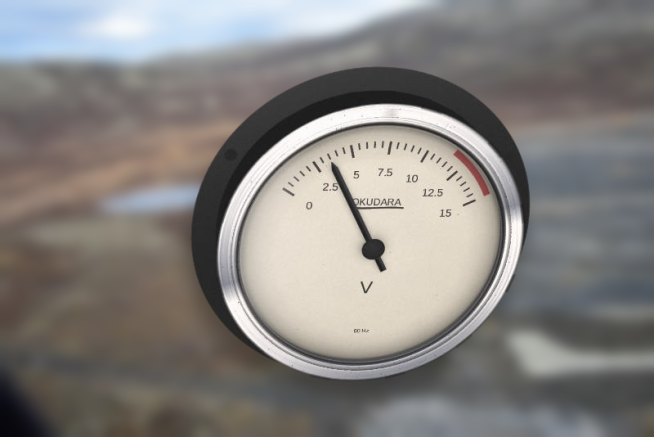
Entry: 3.5; V
